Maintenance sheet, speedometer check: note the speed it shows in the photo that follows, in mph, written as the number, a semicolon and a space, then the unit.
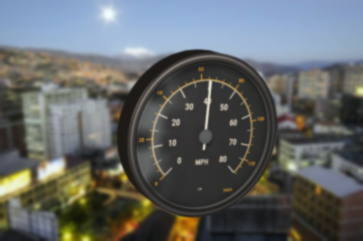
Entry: 40; mph
